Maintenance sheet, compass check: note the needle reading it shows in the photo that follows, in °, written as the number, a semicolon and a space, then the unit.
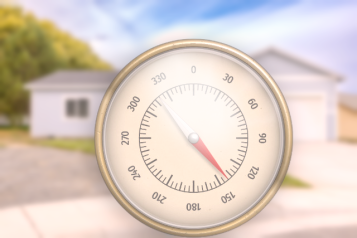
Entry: 140; °
